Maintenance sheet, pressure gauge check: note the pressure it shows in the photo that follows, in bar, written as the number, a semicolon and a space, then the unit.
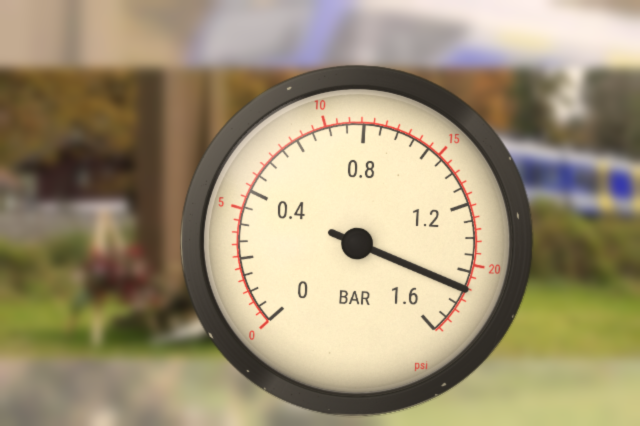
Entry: 1.45; bar
